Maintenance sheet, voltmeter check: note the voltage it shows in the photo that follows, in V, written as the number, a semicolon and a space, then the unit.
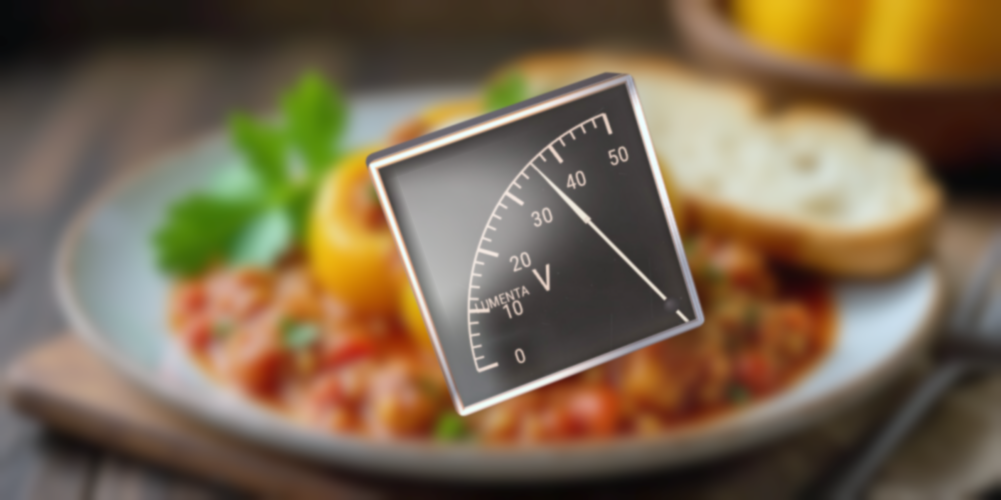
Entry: 36; V
